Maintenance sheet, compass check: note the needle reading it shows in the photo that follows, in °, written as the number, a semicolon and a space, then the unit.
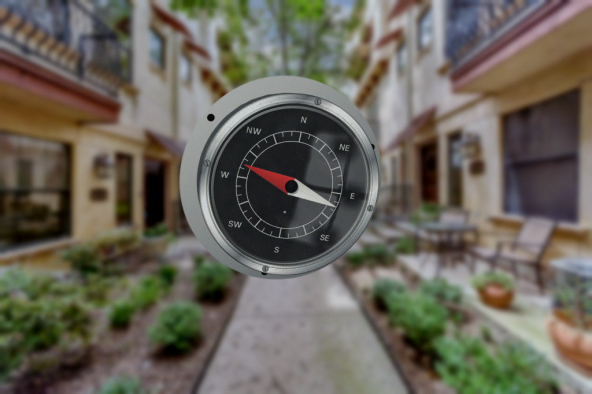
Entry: 285; °
